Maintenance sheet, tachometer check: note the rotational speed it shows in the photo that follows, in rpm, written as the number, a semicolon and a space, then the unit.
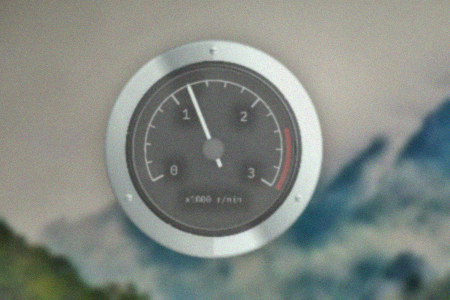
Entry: 1200; rpm
